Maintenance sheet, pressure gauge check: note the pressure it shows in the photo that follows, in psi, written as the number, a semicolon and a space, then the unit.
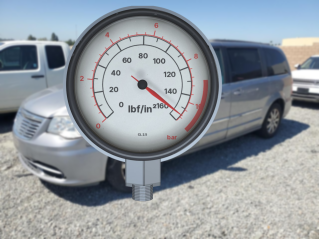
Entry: 155; psi
